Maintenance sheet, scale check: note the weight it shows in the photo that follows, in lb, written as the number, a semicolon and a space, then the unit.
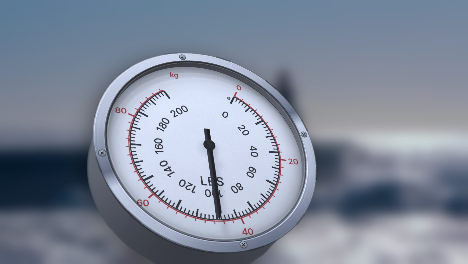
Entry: 100; lb
